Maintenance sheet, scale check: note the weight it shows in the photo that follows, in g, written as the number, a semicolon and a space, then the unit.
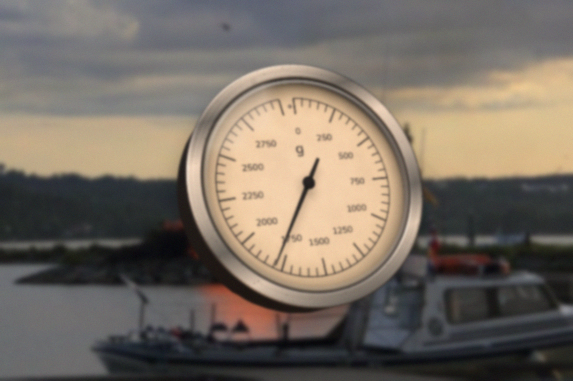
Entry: 1800; g
